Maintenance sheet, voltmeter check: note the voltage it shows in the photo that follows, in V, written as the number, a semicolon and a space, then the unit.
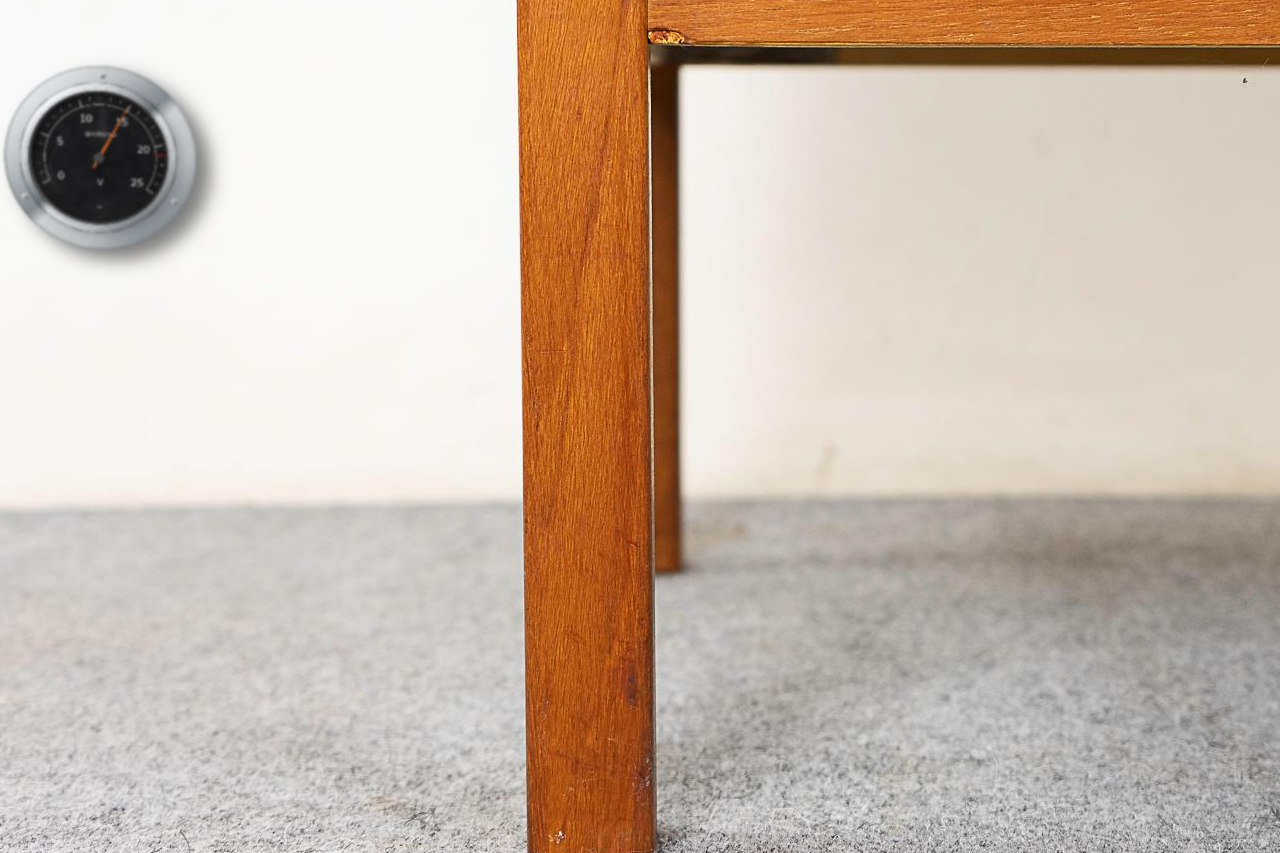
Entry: 15; V
